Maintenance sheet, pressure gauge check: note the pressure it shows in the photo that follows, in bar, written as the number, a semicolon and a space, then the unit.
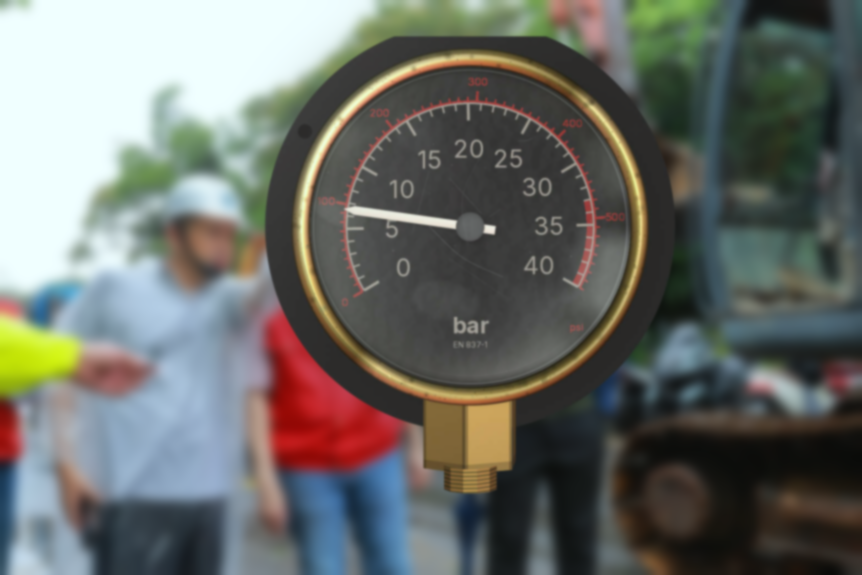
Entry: 6.5; bar
